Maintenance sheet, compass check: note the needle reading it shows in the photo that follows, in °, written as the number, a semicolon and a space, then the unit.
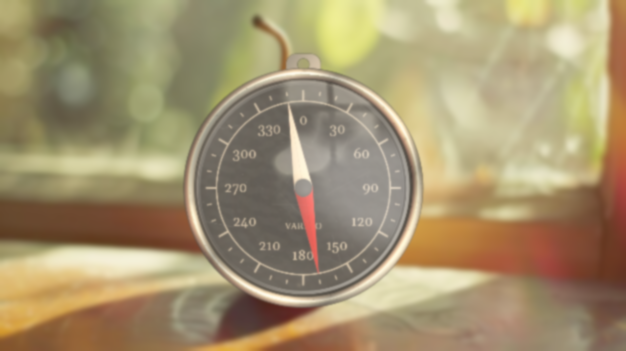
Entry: 170; °
